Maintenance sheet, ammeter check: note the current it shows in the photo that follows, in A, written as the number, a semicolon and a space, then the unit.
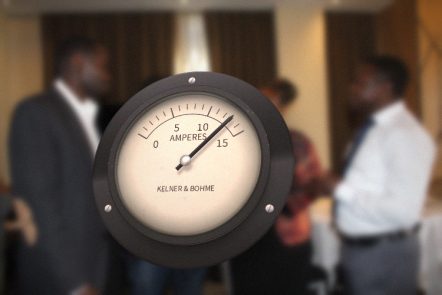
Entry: 13; A
